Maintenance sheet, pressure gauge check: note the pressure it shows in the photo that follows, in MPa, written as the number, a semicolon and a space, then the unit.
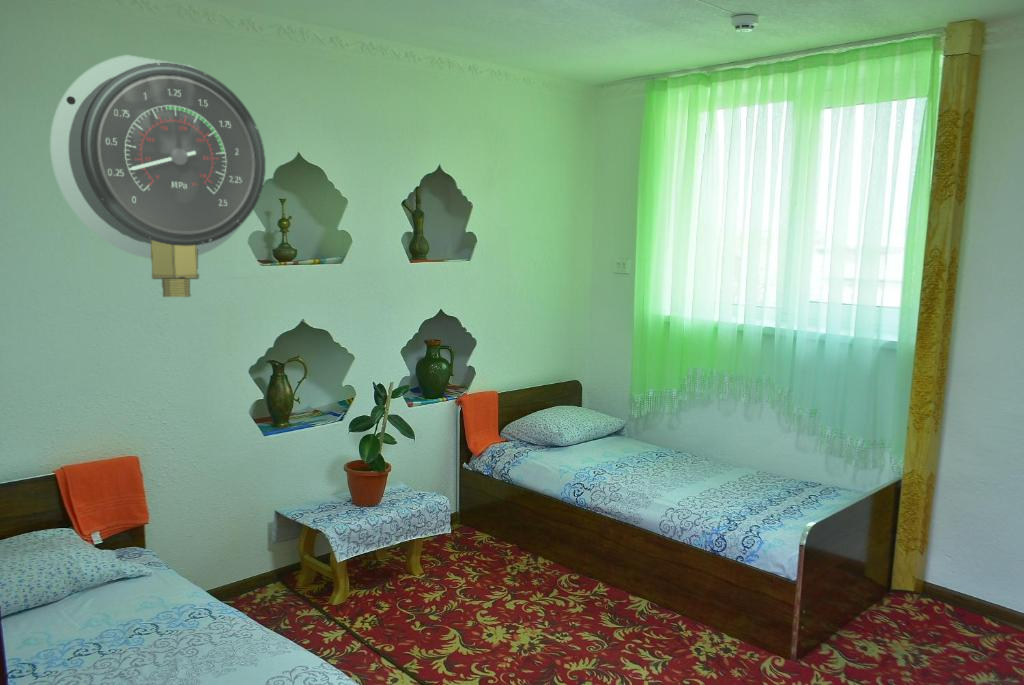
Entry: 0.25; MPa
